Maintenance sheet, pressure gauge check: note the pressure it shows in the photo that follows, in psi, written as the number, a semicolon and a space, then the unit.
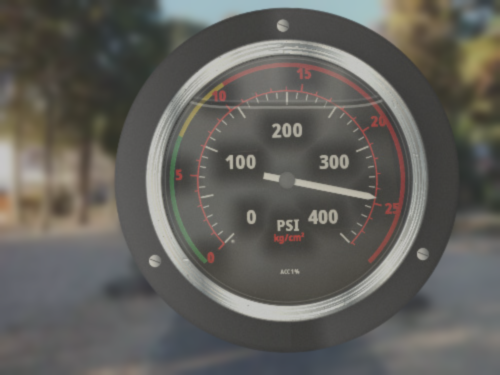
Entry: 350; psi
